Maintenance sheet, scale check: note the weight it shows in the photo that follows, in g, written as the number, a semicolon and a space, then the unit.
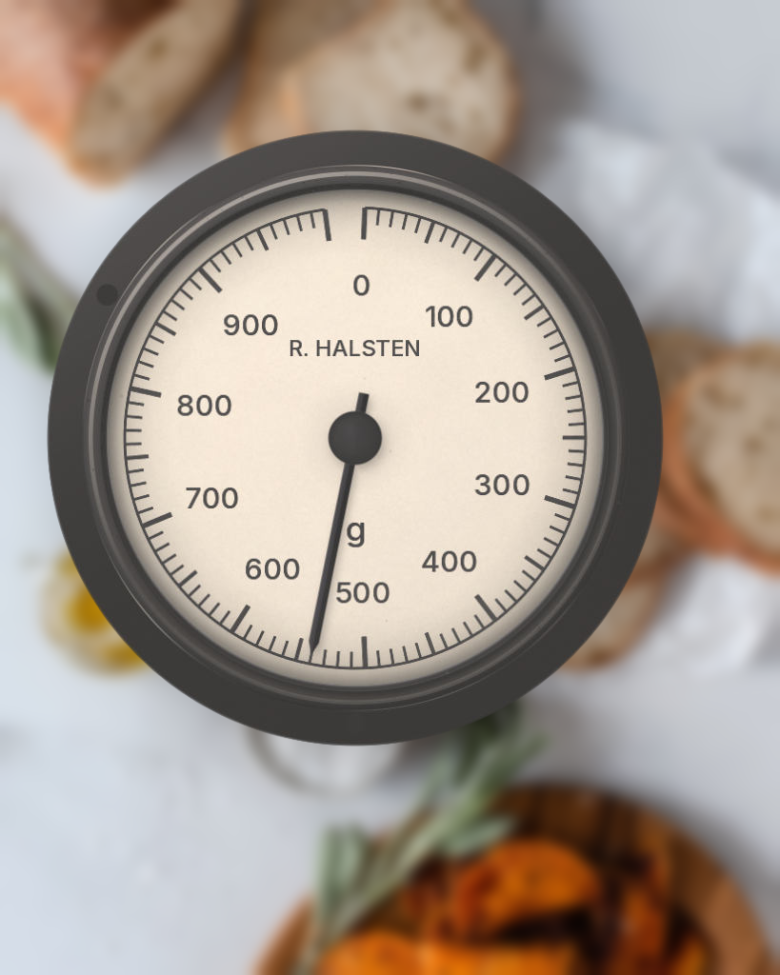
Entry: 540; g
